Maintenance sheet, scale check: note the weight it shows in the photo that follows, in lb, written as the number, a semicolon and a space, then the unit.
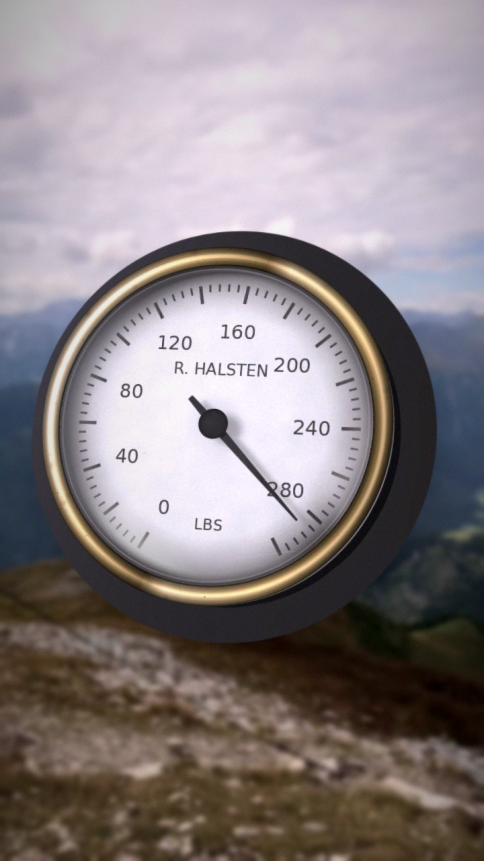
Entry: 286; lb
